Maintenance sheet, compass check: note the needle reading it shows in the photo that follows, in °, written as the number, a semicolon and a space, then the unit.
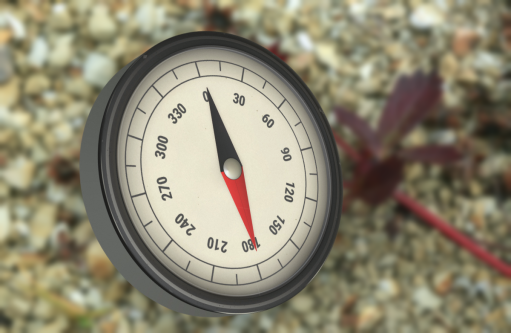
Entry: 180; °
